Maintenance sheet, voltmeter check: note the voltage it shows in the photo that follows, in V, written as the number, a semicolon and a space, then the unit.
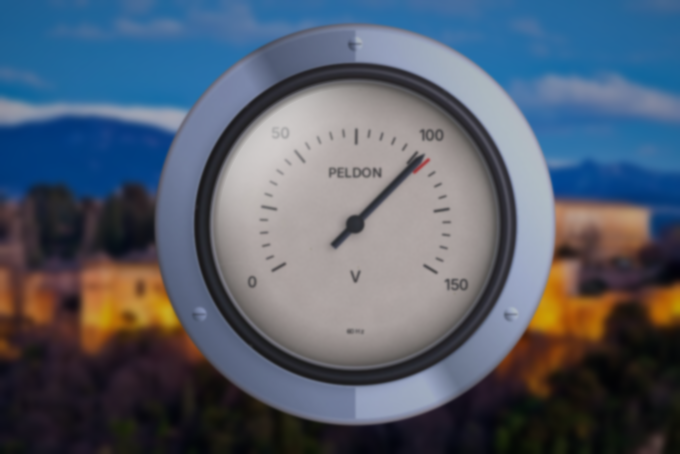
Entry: 102.5; V
